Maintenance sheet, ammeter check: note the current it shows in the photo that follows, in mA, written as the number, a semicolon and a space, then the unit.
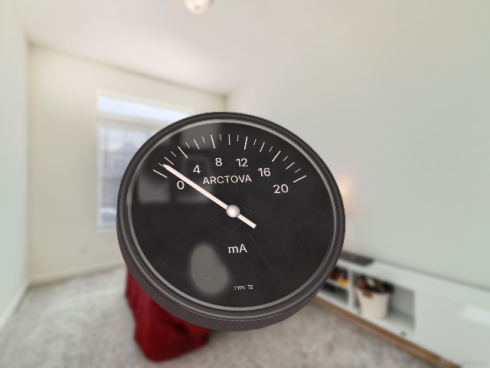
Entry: 1; mA
